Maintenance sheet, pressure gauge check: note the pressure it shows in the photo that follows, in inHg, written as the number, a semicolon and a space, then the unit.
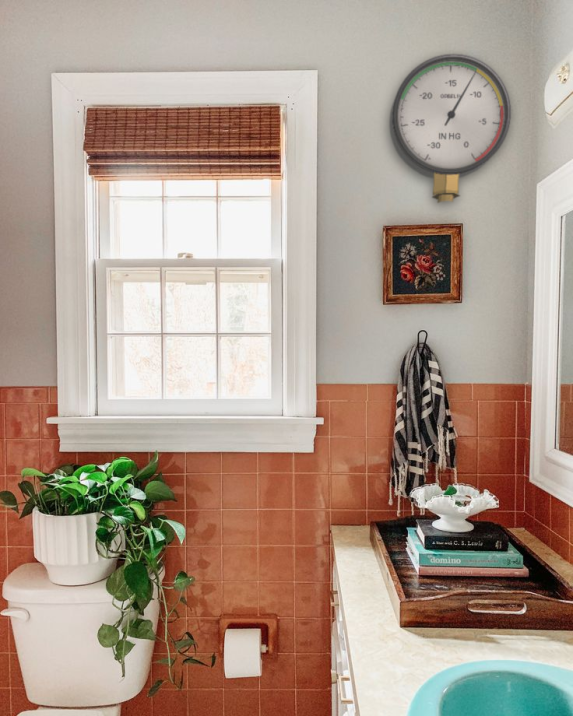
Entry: -12; inHg
